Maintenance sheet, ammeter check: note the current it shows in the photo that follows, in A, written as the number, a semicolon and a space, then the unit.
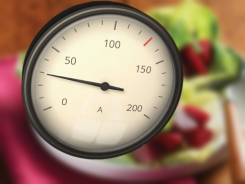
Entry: 30; A
